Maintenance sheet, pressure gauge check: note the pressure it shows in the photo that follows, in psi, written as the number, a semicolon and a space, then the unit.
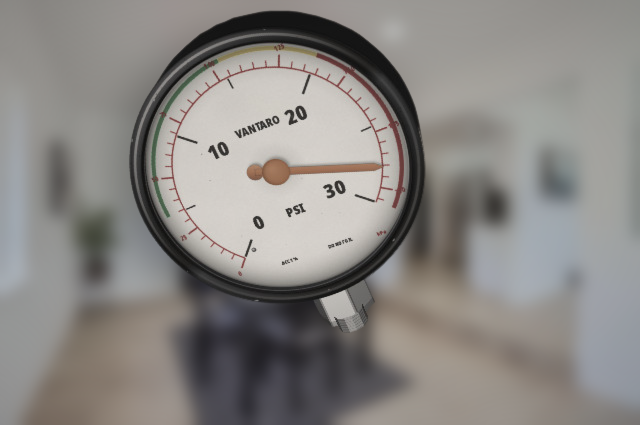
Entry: 27.5; psi
